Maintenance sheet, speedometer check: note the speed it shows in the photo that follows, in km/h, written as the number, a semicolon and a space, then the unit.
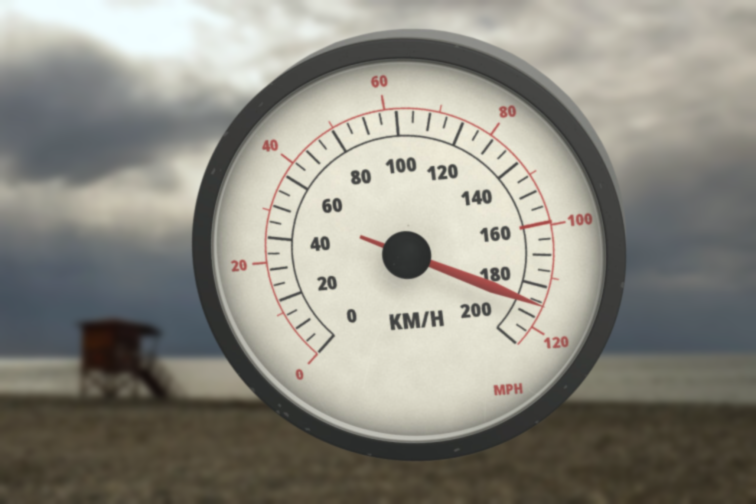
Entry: 185; km/h
